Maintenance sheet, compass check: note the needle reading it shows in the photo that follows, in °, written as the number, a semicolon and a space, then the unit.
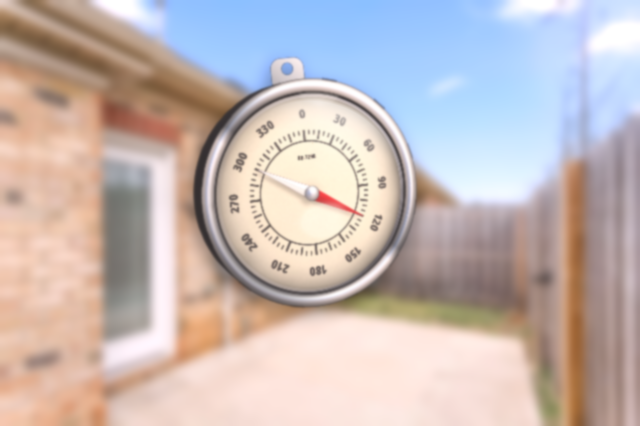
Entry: 120; °
